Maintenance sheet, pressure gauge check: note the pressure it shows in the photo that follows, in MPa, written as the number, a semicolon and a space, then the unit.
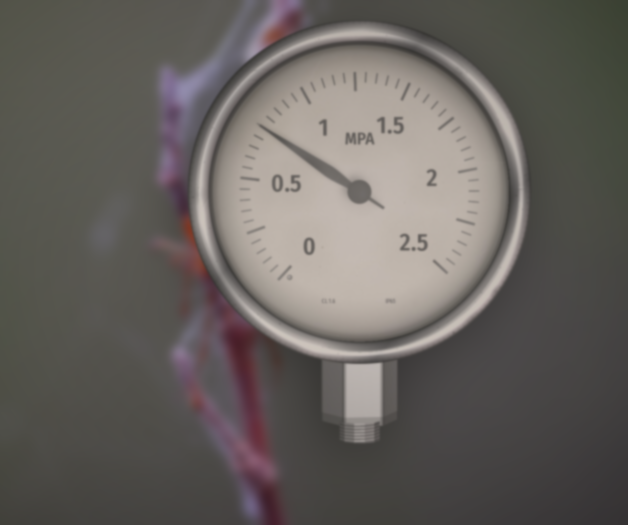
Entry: 0.75; MPa
